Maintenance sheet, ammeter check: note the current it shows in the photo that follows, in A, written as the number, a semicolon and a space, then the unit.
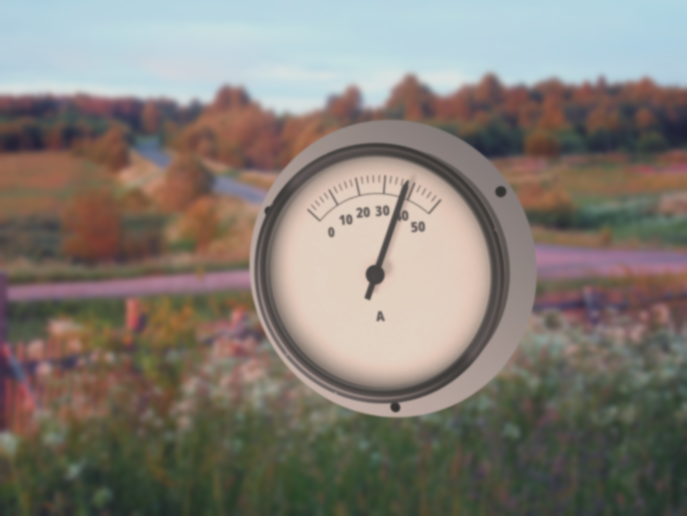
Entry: 38; A
